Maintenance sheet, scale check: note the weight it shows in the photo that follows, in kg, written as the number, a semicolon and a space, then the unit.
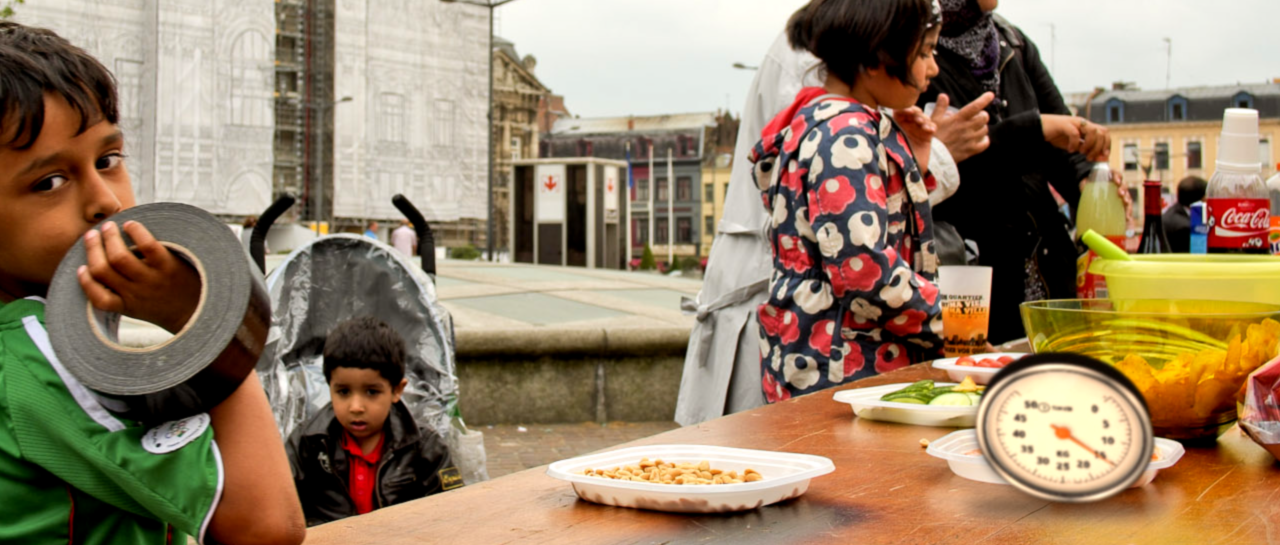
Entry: 15; kg
